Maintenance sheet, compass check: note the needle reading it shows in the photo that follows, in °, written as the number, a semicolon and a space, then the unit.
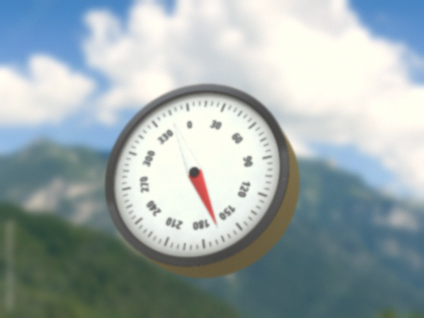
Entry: 165; °
